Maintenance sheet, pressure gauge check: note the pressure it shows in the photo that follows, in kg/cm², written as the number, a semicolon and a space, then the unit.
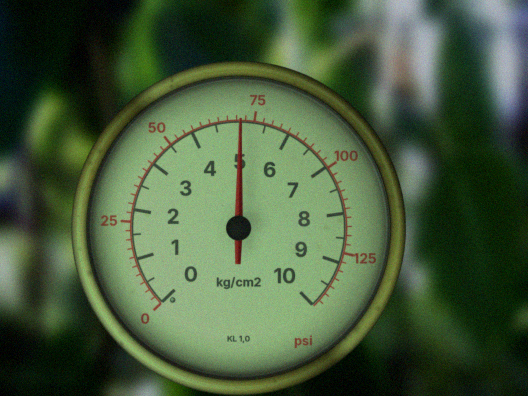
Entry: 5; kg/cm²
